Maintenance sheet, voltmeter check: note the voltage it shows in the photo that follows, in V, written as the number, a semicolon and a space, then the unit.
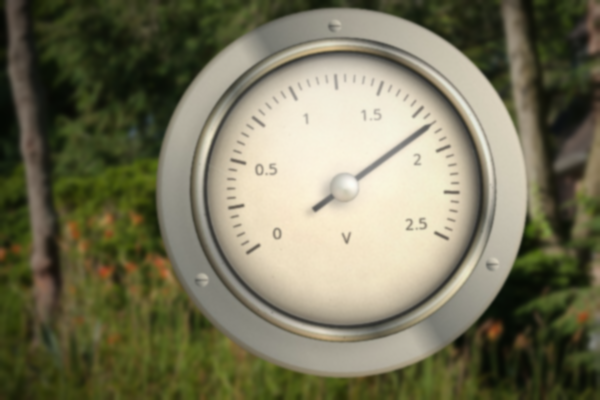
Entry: 1.85; V
